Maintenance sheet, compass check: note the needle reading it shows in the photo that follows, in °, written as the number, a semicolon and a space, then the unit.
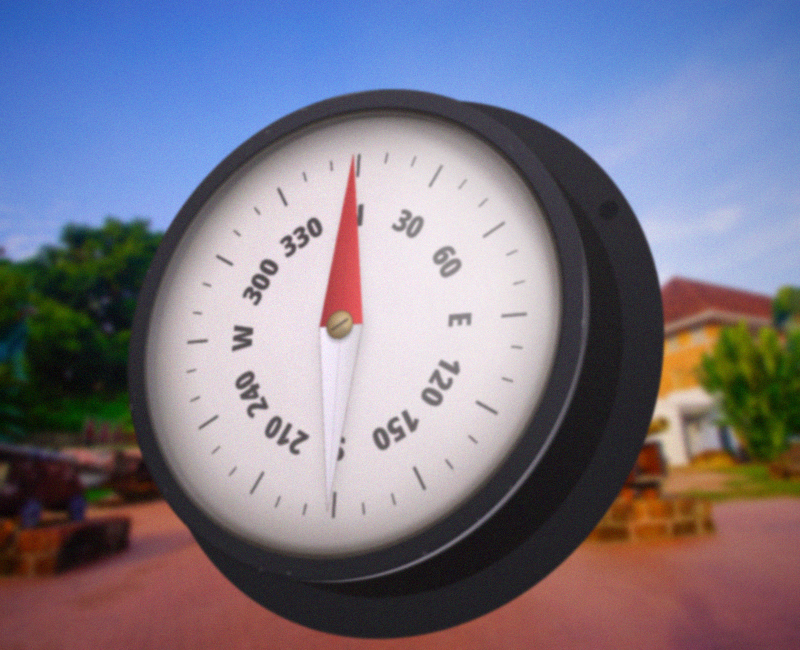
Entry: 0; °
